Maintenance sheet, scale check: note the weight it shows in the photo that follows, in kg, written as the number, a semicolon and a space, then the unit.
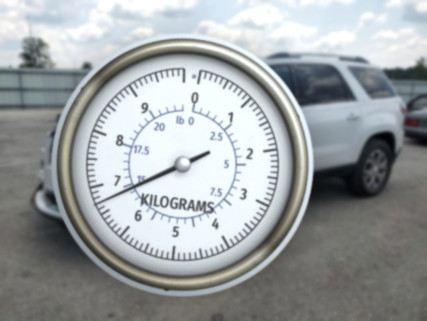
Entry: 6.7; kg
